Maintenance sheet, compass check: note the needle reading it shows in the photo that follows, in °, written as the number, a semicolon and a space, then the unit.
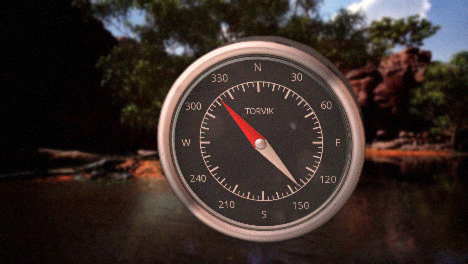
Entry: 320; °
